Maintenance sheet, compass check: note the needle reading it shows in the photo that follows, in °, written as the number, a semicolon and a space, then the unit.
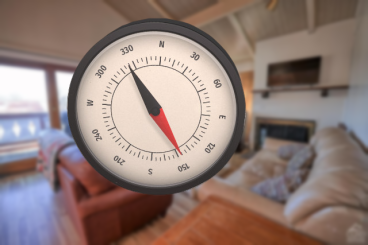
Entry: 145; °
